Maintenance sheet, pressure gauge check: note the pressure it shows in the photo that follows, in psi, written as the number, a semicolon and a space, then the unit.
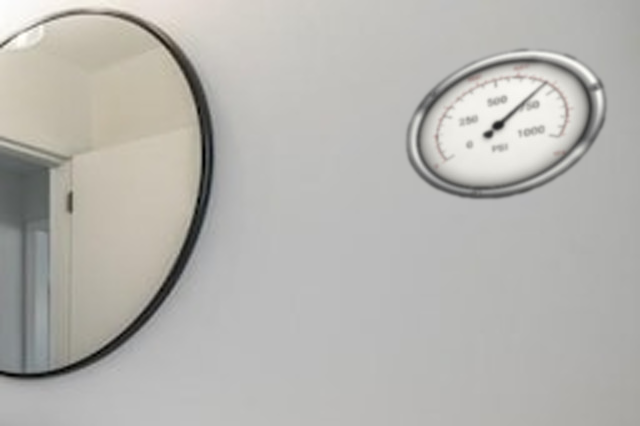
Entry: 700; psi
